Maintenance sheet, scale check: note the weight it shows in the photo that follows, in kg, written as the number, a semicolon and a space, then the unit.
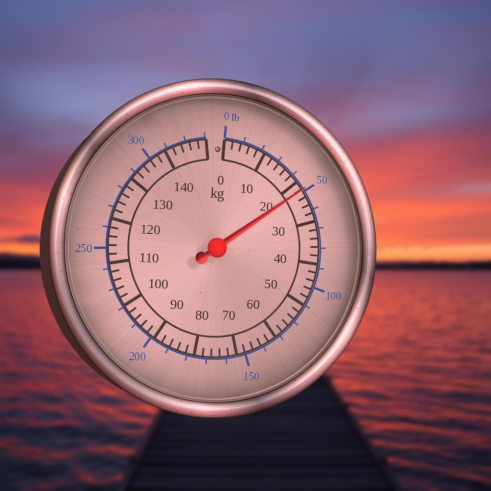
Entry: 22; kg
